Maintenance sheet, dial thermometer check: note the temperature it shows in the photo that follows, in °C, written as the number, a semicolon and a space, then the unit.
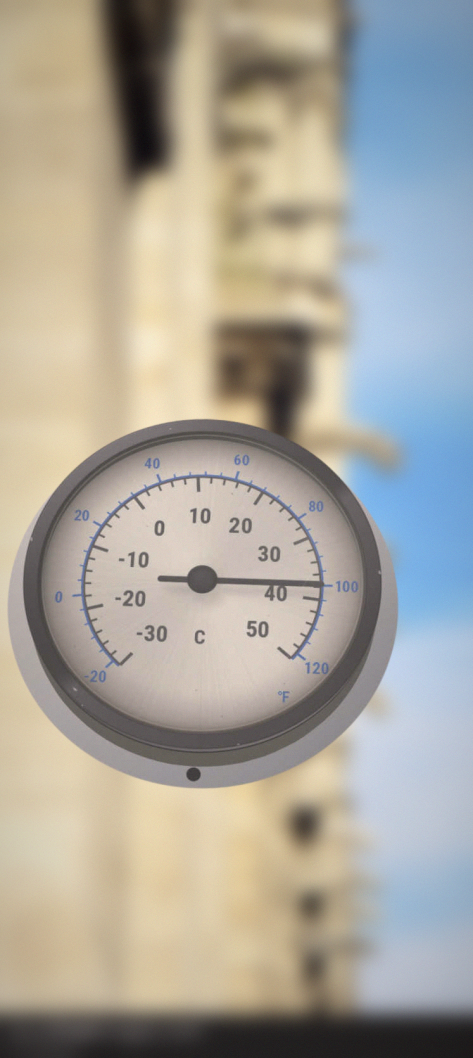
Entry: 38; °C
